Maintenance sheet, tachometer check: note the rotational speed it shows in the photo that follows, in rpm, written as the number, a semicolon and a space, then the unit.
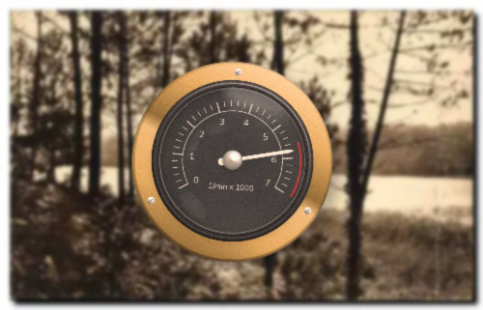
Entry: 5800; rpm
